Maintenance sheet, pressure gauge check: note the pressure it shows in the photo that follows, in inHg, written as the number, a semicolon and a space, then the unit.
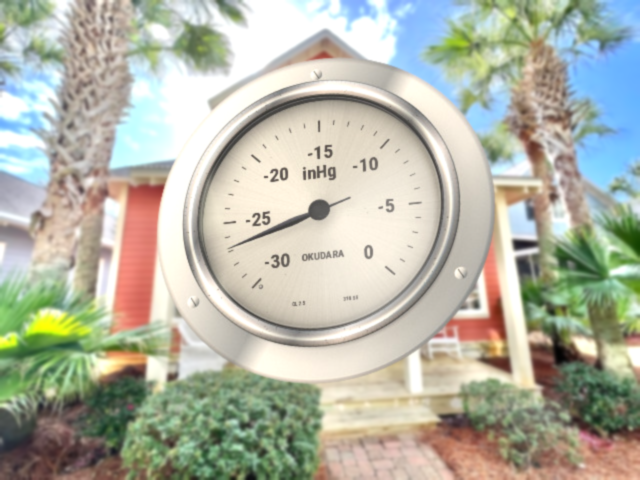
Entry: -27; inHg
